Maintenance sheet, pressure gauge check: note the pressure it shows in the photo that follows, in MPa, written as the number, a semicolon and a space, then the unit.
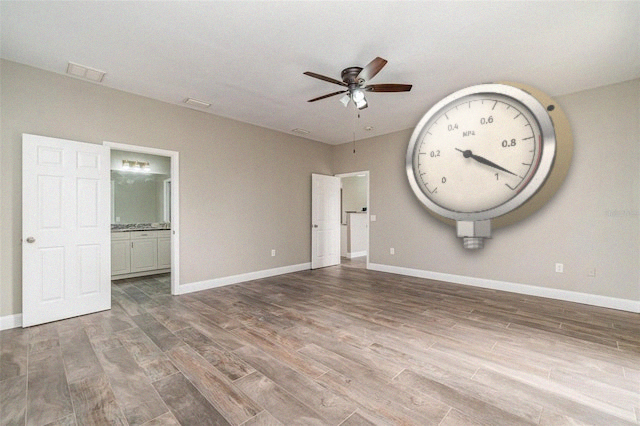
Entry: 0.95; MPa
